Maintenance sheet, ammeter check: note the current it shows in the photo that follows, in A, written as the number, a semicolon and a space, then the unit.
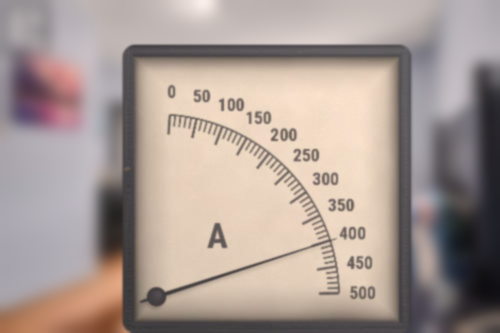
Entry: 400; A
